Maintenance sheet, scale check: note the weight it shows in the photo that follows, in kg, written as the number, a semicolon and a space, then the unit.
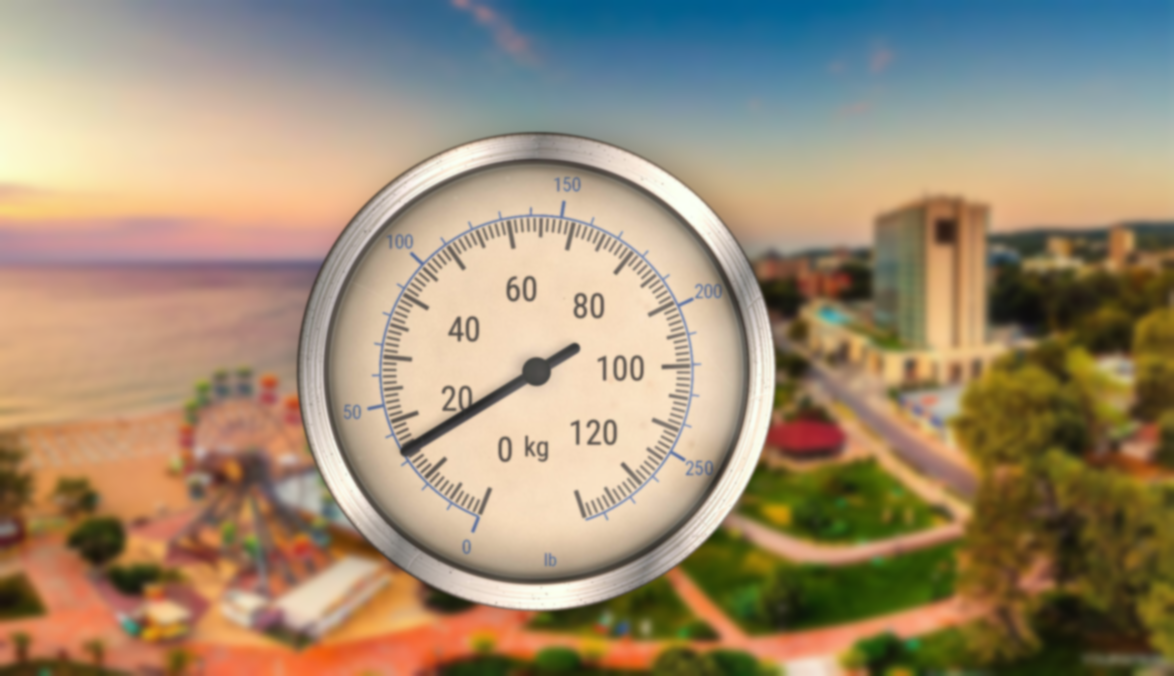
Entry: 15; kg
